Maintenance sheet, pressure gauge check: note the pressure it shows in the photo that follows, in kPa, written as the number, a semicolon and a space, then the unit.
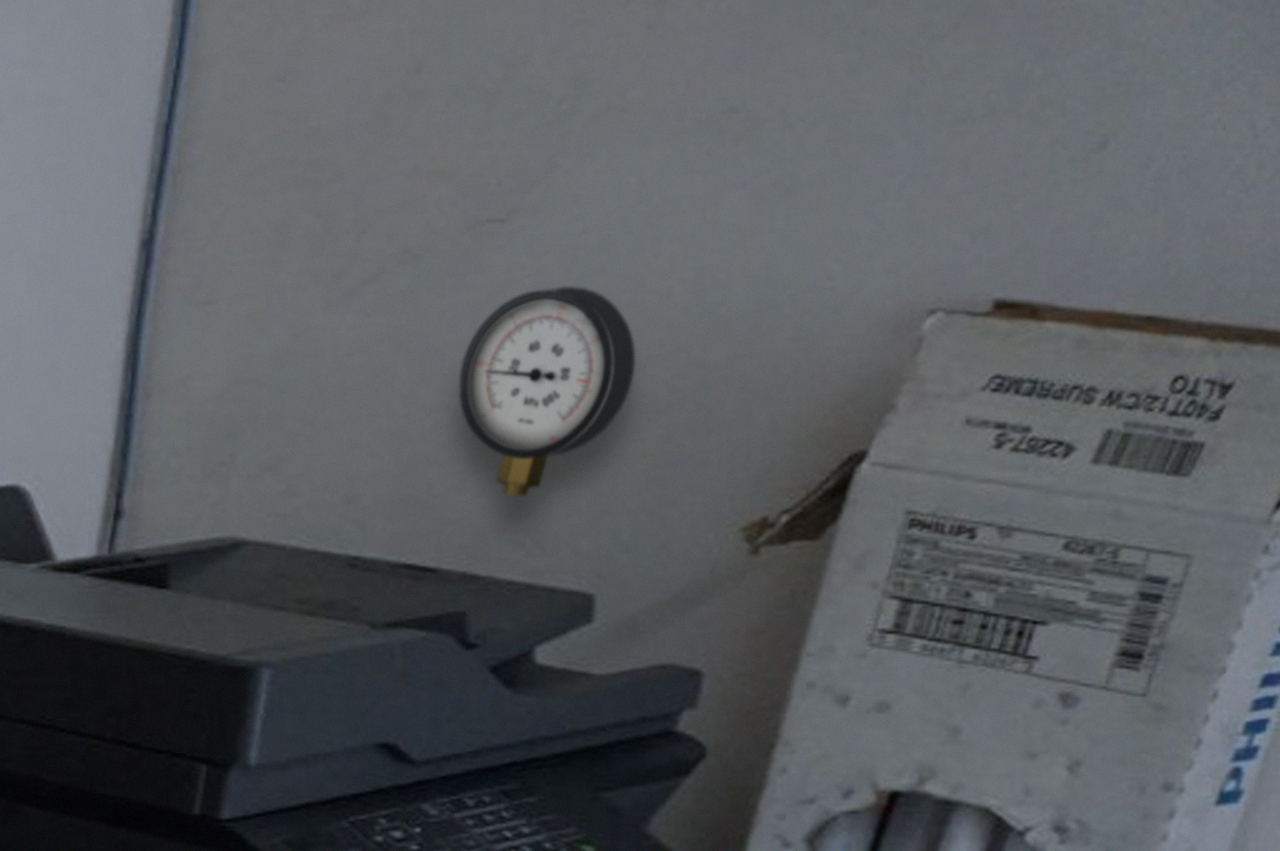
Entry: 15; kPa
